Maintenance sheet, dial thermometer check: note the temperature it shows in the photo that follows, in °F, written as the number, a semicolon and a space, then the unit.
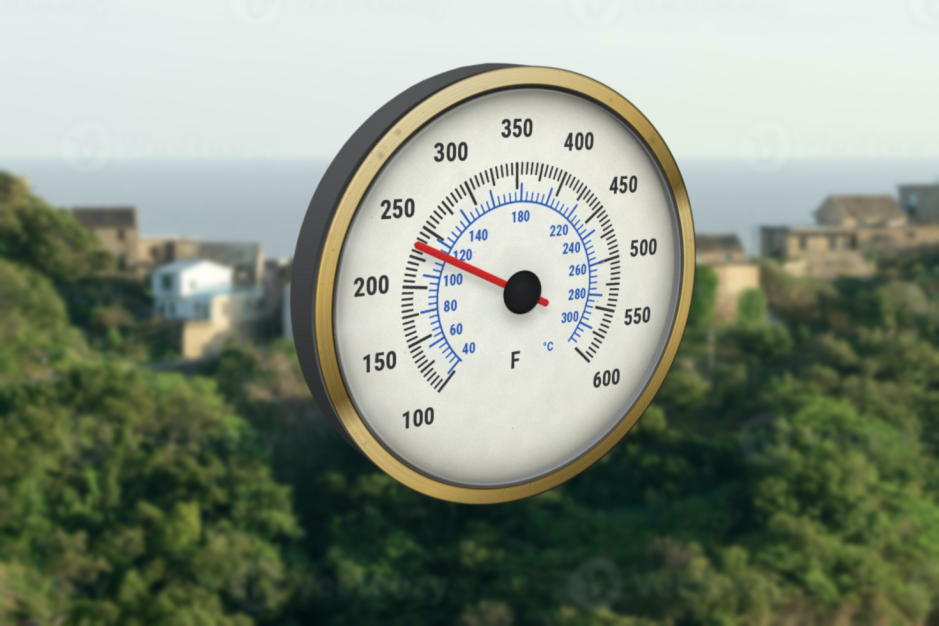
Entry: 235; °F
